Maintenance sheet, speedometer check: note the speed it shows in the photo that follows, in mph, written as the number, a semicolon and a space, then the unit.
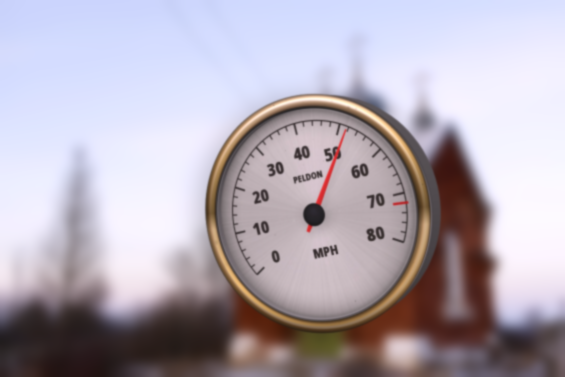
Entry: 52; mph
